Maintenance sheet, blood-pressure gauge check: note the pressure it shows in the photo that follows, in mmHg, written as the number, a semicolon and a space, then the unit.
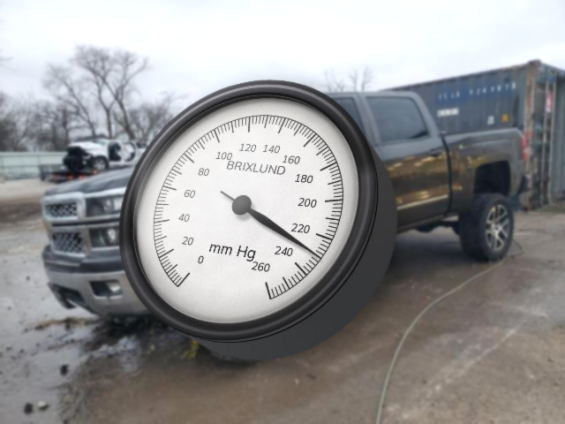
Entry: 230; mmHg
